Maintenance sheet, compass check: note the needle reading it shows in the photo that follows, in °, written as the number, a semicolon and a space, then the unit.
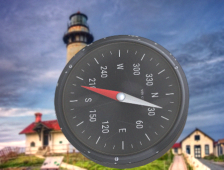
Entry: 200; °
